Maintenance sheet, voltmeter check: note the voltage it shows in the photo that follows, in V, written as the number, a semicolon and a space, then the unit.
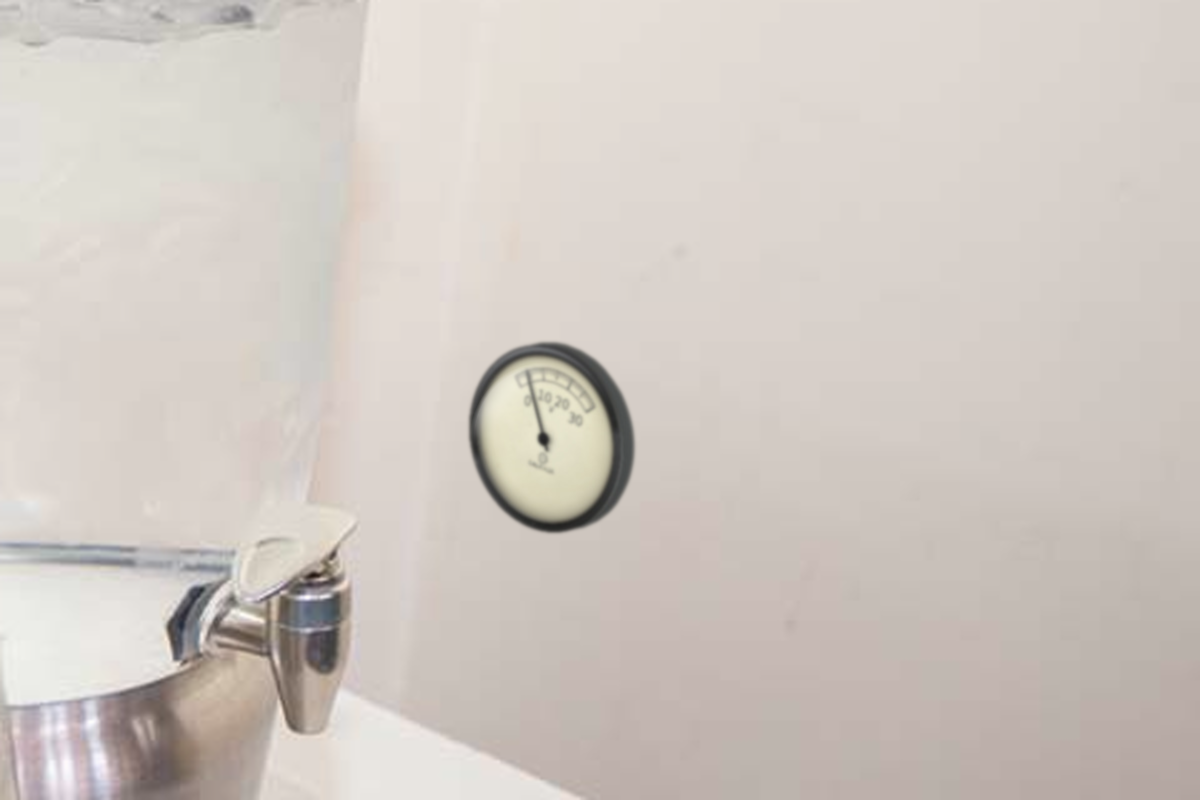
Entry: 5; V
